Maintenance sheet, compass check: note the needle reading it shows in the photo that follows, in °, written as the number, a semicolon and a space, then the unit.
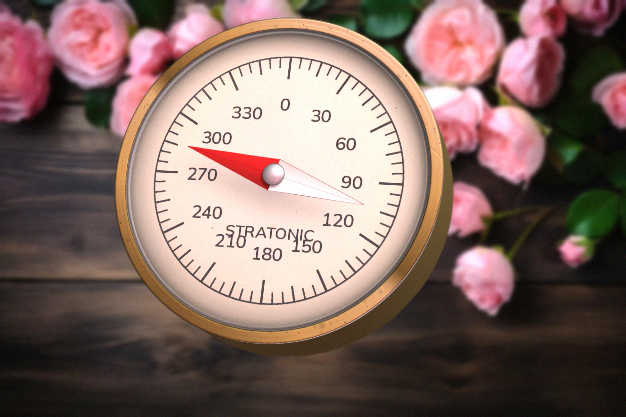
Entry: 285; °
